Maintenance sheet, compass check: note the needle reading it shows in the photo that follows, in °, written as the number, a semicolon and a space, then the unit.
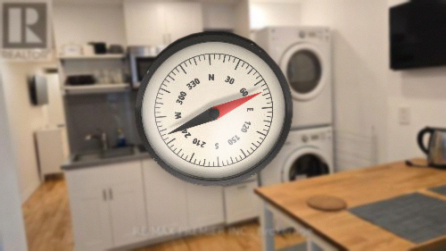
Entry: 70; °
